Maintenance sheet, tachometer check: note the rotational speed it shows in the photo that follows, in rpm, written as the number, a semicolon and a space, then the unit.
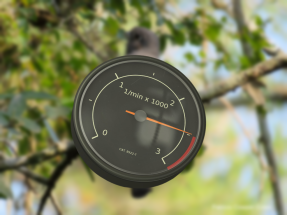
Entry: 2500; rpm
